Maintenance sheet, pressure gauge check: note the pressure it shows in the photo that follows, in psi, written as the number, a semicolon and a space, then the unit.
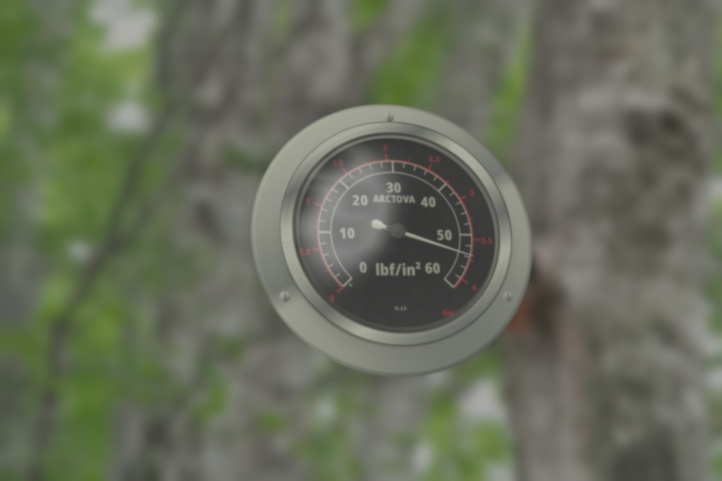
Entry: 54; psi
